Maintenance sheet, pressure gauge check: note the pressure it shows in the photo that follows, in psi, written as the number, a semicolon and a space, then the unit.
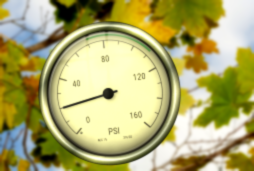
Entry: 20; psi
